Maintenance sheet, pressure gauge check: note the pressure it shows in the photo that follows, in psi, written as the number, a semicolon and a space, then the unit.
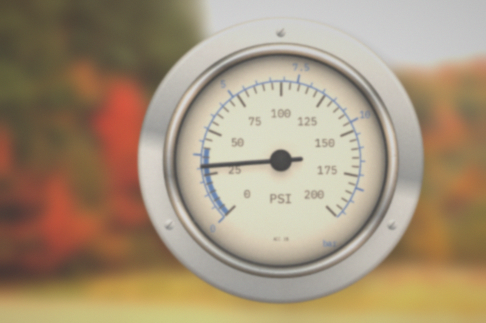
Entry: 30; psi
